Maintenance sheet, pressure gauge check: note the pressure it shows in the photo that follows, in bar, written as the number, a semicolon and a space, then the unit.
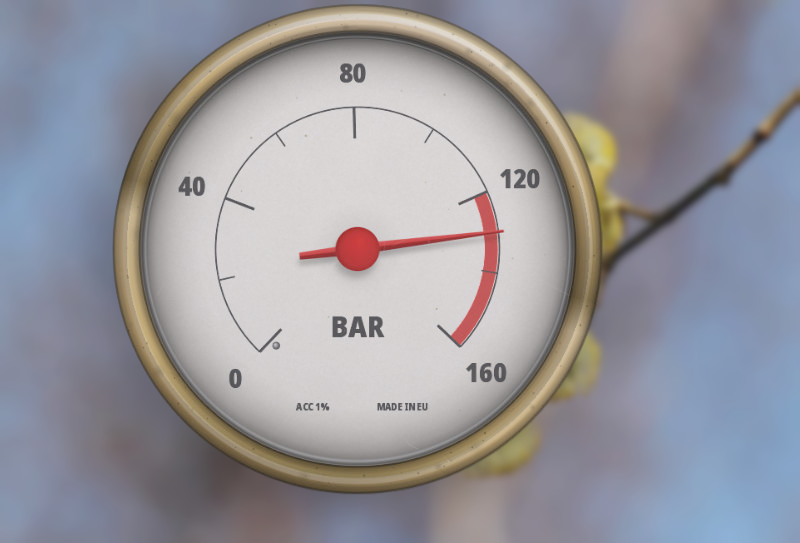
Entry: 130; bar
